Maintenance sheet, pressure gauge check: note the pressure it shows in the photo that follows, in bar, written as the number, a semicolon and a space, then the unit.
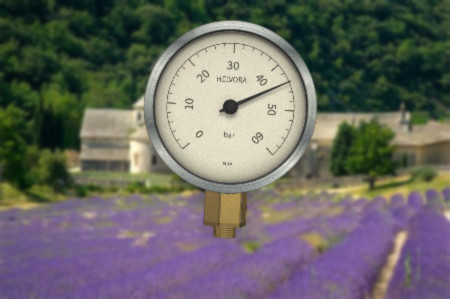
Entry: 44; bar
